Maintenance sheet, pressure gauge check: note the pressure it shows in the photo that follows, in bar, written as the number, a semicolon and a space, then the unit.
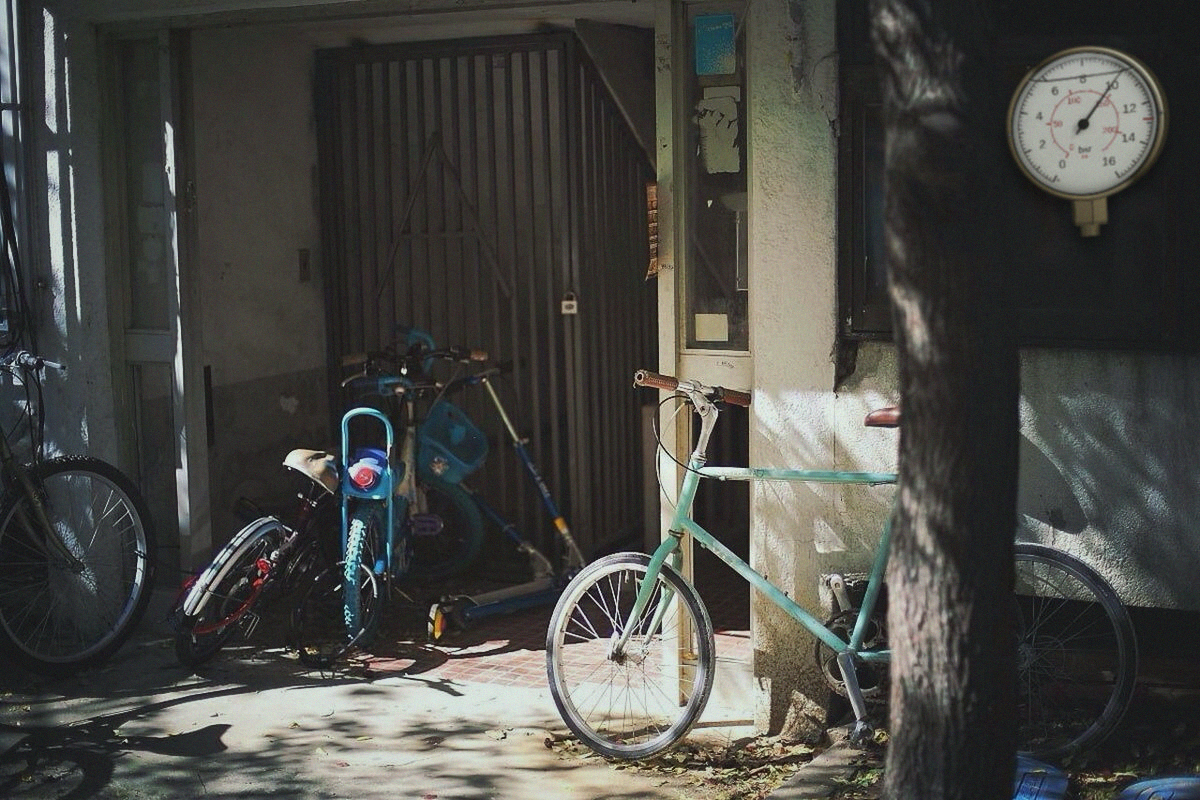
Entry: 10; bar
